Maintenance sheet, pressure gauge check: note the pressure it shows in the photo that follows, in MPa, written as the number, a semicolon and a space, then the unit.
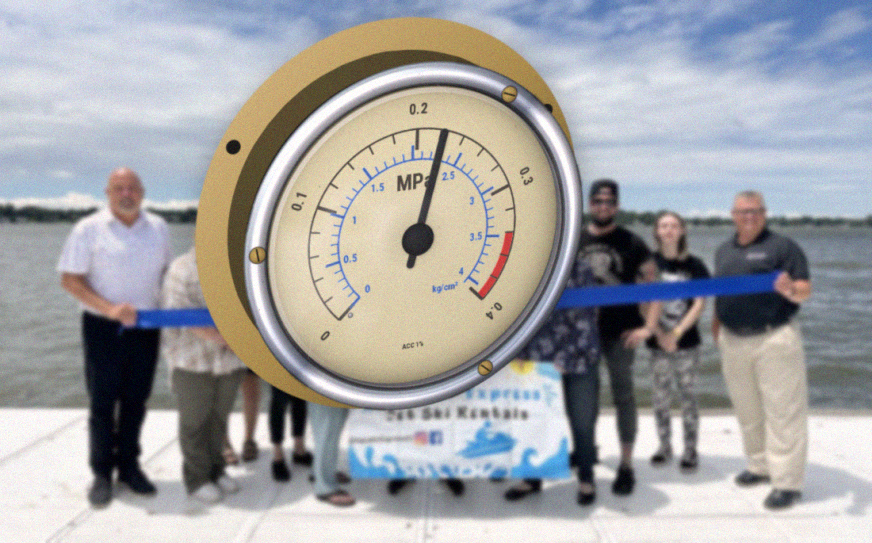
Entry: 0.22; MPa
